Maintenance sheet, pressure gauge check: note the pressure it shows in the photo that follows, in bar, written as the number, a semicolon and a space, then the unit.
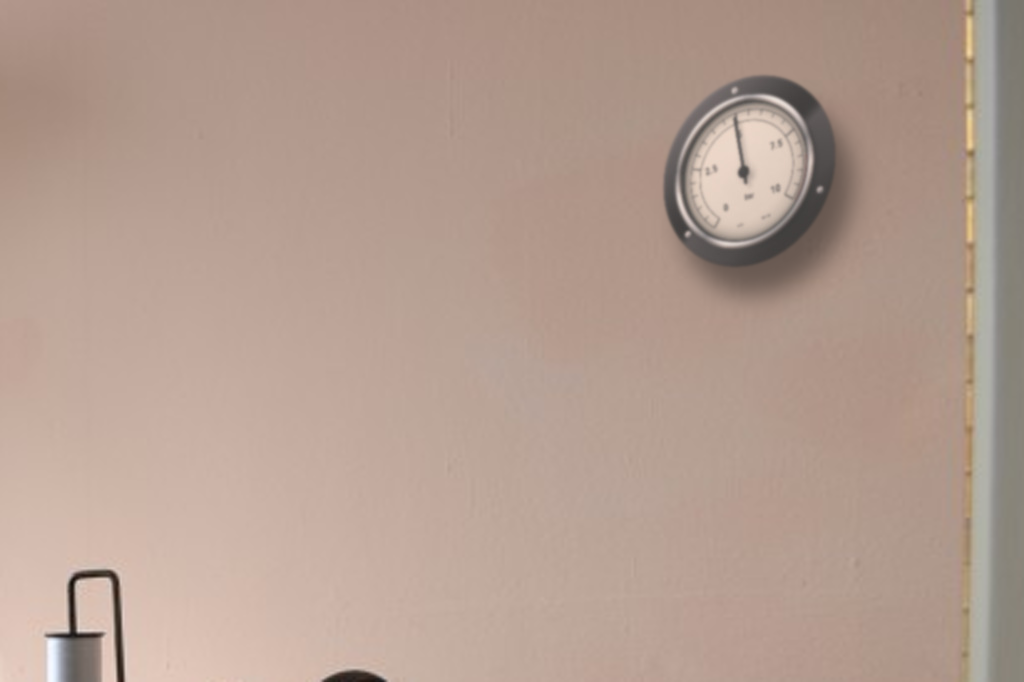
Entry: 5; bar
